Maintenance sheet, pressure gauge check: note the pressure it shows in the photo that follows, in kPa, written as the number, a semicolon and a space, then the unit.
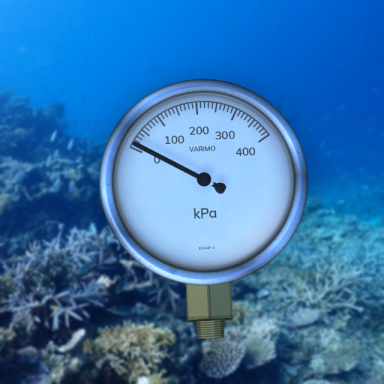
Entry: 10; kPa
